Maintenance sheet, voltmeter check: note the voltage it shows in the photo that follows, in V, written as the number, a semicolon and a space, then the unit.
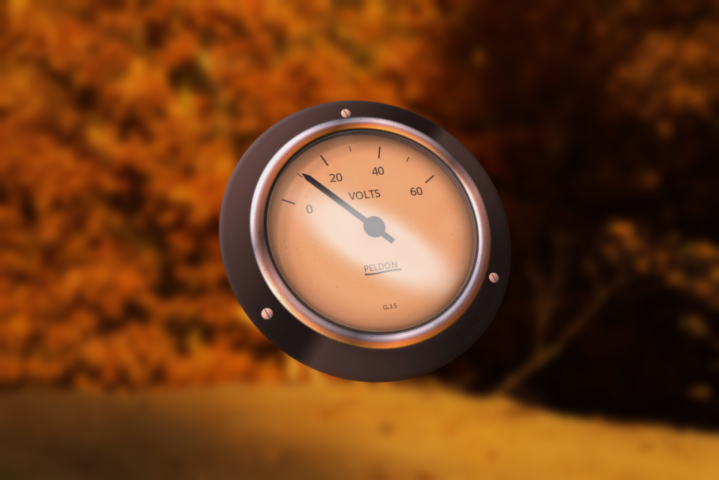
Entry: 10; V
